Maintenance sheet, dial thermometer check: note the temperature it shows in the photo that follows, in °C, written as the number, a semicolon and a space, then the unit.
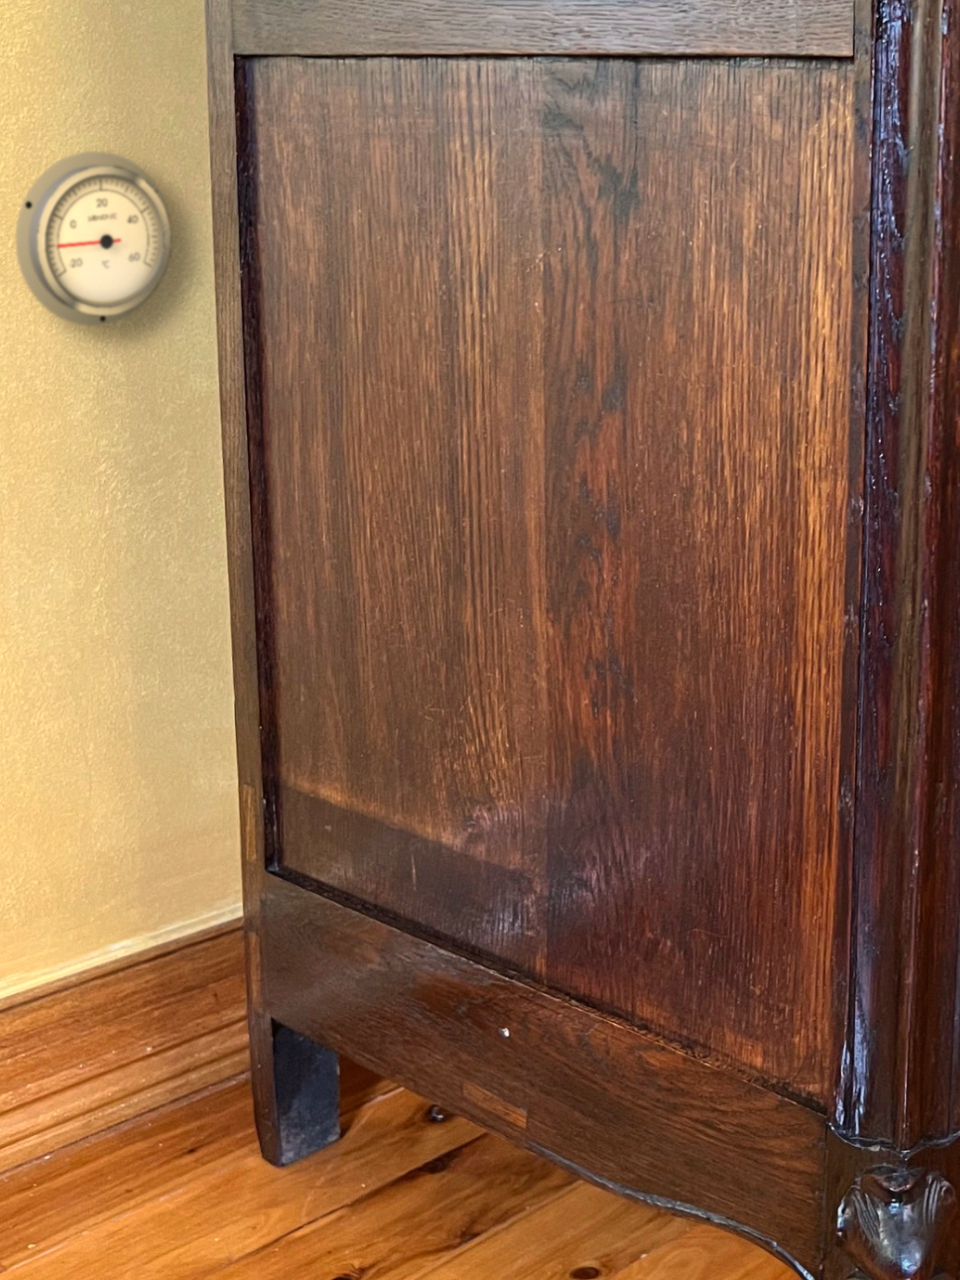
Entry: -10; °C
